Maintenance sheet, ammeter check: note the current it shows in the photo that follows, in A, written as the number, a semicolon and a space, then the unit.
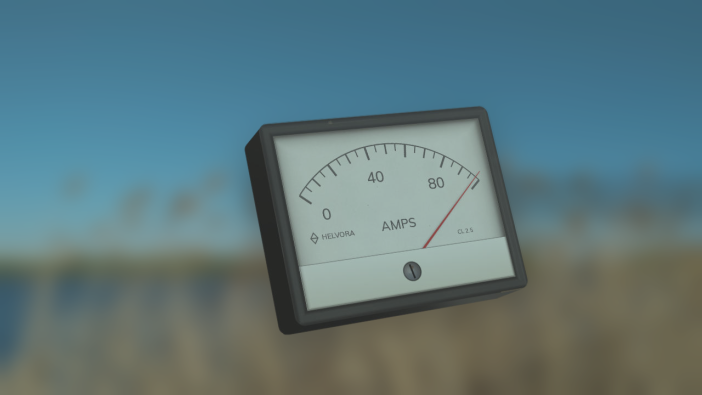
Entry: 97.5; A
